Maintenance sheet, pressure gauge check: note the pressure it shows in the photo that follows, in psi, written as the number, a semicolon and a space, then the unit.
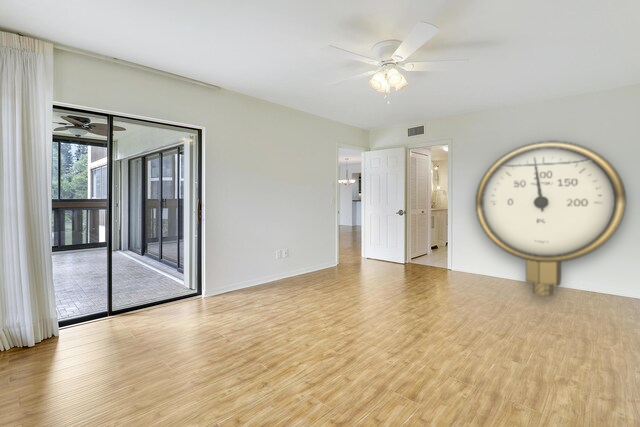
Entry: 90; psi
